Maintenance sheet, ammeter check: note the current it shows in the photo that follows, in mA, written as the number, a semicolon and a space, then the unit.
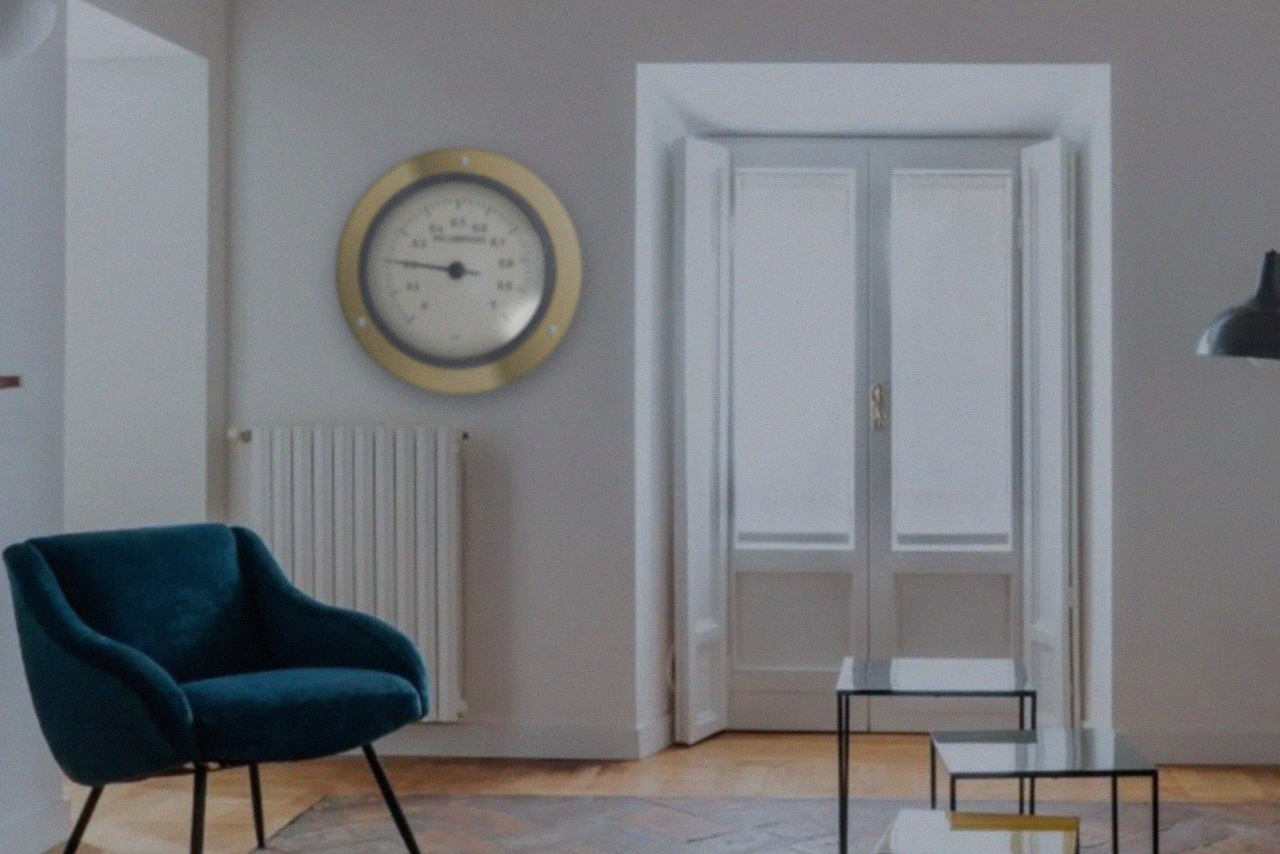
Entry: 0.2; mA
